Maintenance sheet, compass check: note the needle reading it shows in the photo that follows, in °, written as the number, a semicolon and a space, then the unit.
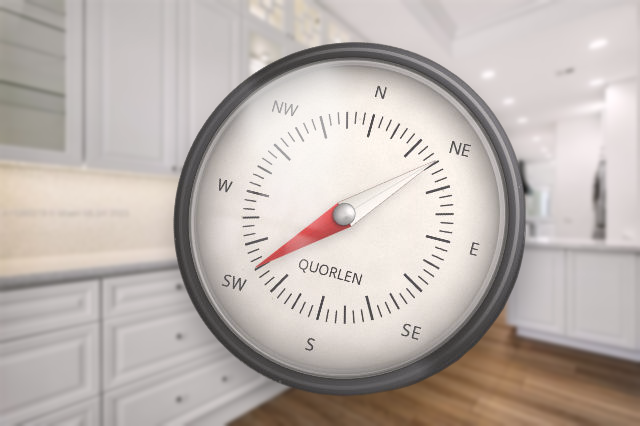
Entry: 225; °
